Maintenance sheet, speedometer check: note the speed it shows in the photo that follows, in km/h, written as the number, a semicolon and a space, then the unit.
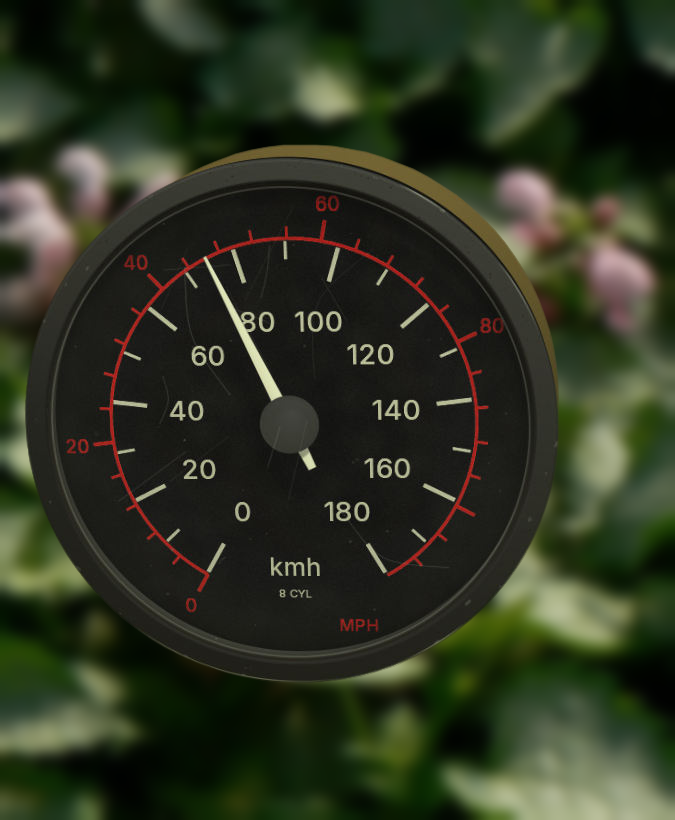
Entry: 75; km/h
